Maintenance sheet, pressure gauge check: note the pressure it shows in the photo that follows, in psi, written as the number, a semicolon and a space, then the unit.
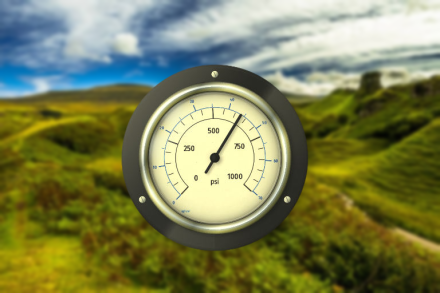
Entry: 625; psi
